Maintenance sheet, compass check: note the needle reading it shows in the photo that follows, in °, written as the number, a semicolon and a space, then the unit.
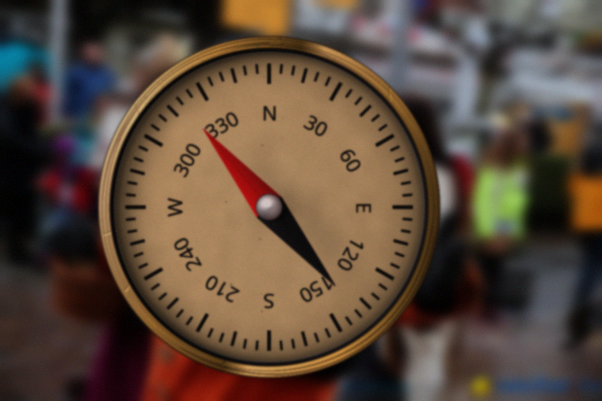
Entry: 320; °
